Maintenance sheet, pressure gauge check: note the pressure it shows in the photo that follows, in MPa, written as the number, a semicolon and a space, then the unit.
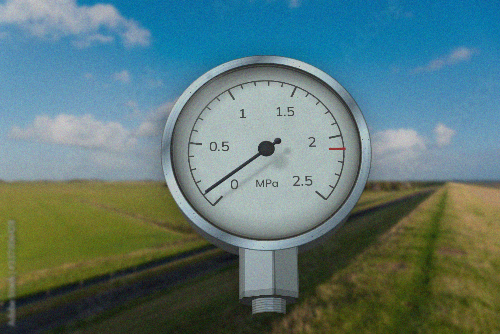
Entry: 0.1; MPa
